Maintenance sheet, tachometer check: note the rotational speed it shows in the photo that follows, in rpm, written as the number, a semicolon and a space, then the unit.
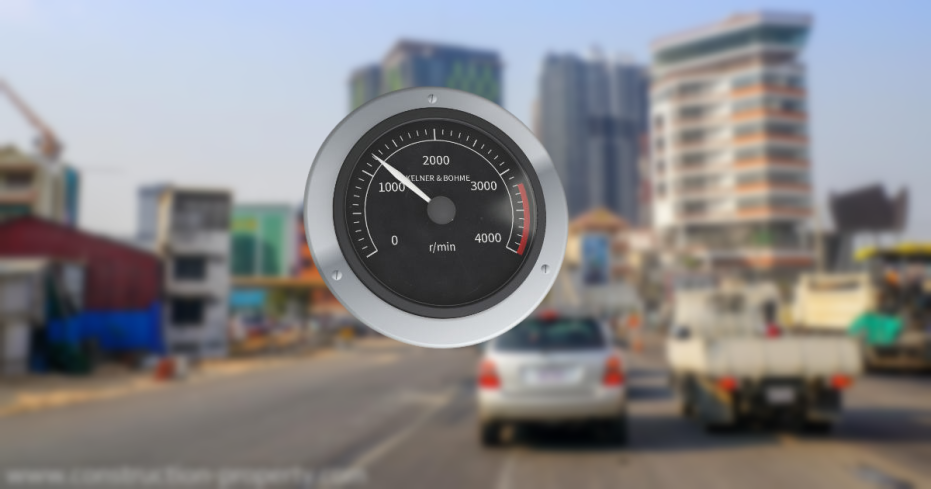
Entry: 1200; rpm
